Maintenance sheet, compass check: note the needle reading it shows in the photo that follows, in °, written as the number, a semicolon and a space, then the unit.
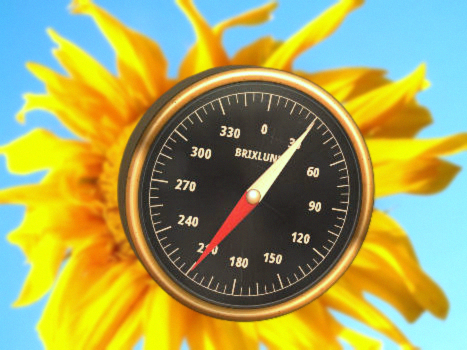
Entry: 210; °
